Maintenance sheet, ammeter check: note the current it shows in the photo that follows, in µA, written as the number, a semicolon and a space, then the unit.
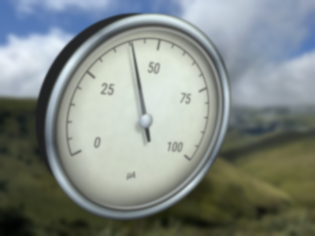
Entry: 40; µA
